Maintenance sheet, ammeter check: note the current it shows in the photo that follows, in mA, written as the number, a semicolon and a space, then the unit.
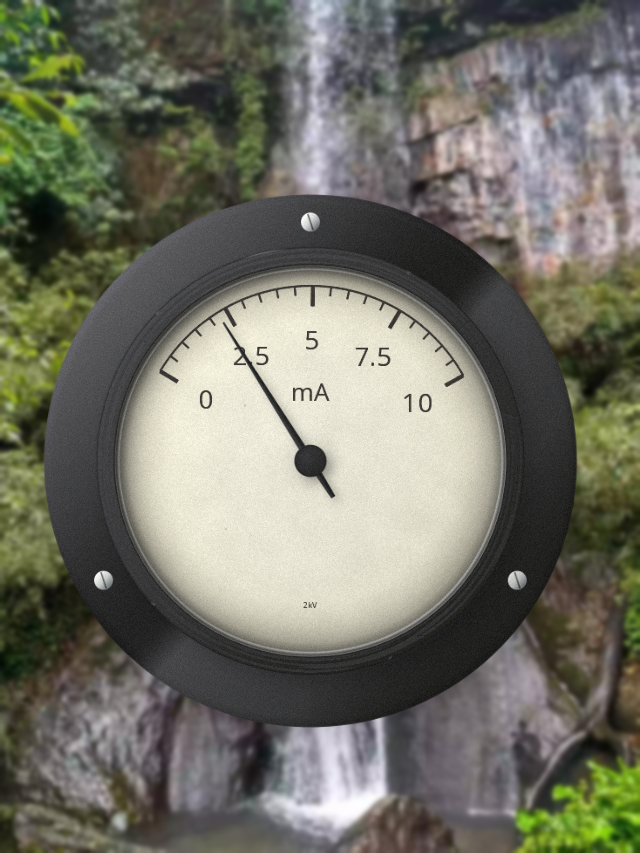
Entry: 2.25; mA
